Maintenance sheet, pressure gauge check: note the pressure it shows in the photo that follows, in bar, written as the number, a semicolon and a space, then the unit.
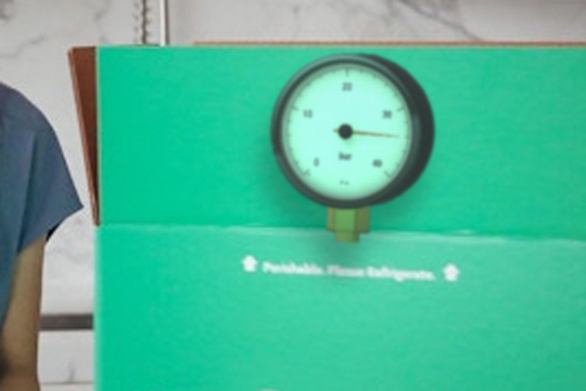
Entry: 34; bar
